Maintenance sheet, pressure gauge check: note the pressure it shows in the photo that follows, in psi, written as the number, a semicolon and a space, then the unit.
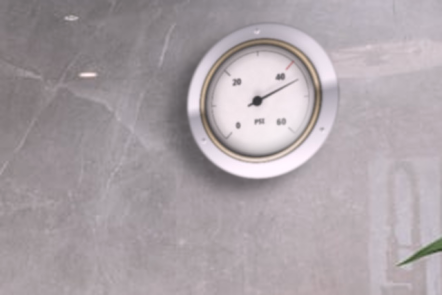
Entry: 45; psi
